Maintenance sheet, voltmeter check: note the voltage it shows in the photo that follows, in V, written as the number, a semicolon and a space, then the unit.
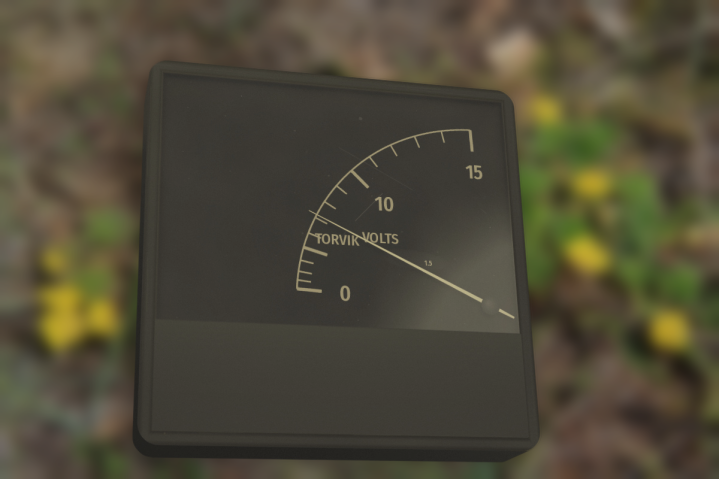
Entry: 7; V
